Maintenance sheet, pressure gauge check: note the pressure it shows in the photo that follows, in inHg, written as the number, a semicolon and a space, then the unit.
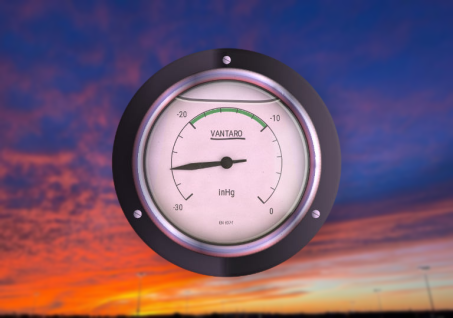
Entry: -26; inHg
